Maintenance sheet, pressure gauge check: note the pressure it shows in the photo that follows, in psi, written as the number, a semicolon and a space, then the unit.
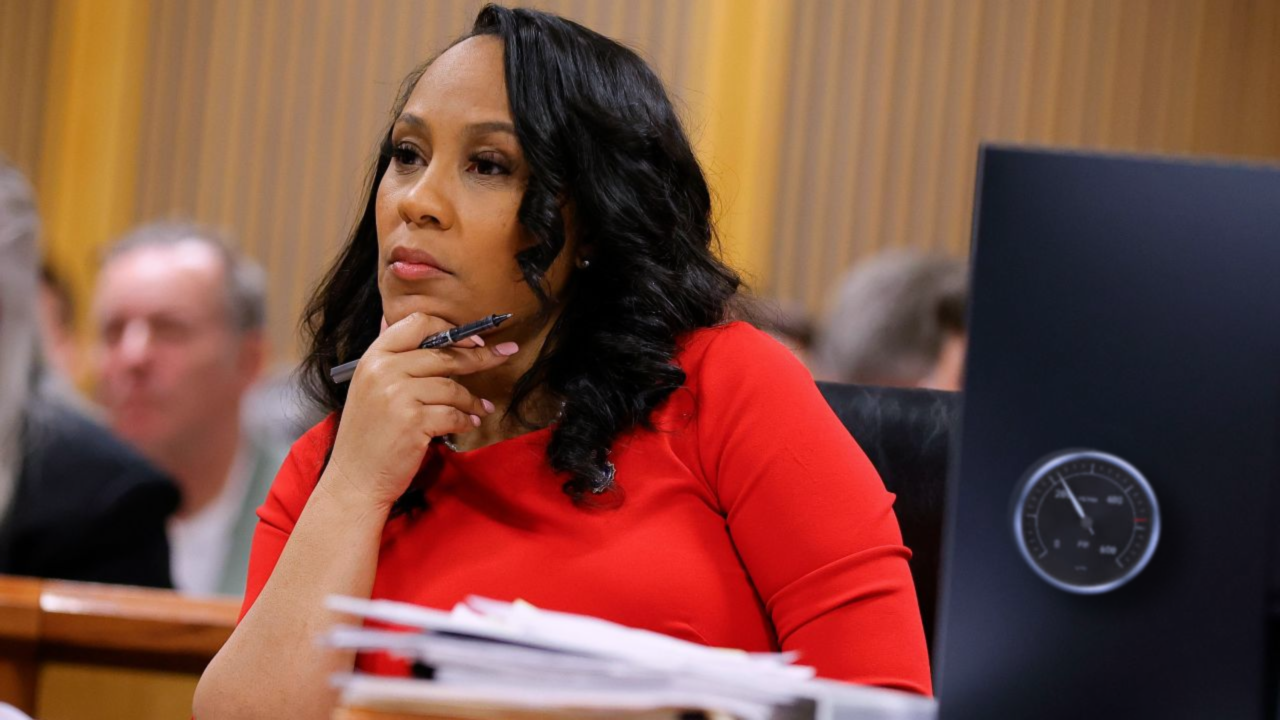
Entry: 220; psi
